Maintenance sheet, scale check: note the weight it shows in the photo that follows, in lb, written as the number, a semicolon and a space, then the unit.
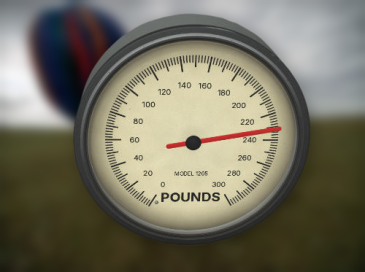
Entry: 230; lb
